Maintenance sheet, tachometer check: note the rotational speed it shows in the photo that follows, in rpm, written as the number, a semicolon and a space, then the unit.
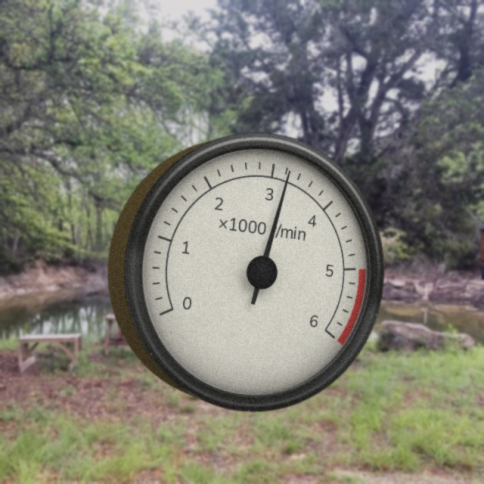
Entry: 3200; rpm
